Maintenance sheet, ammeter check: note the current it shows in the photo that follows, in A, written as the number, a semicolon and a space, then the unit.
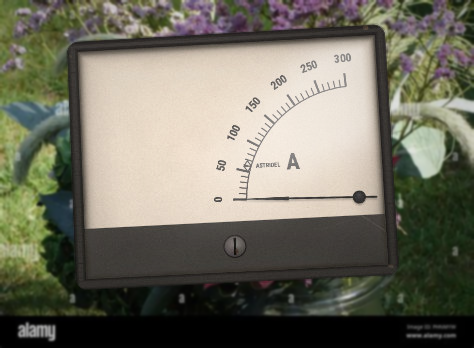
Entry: 0; A
